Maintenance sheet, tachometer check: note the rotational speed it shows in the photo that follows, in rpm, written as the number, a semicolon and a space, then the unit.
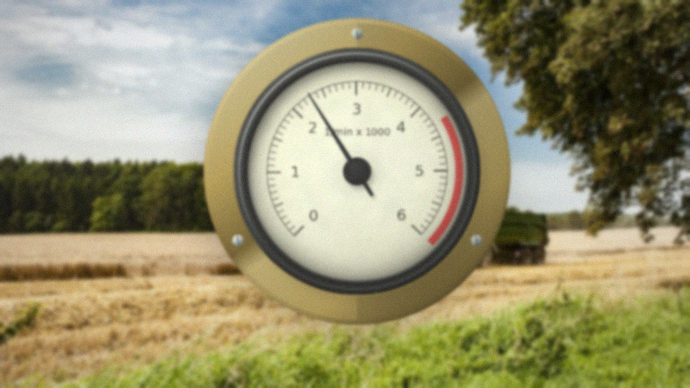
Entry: 2300; rpm
